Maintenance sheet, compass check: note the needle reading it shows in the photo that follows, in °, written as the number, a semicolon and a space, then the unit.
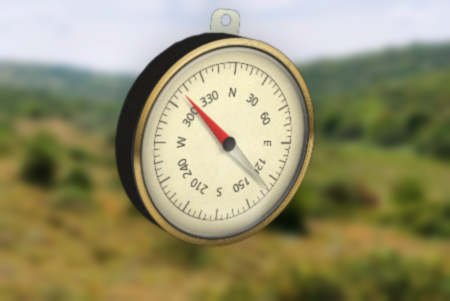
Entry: 310; °
